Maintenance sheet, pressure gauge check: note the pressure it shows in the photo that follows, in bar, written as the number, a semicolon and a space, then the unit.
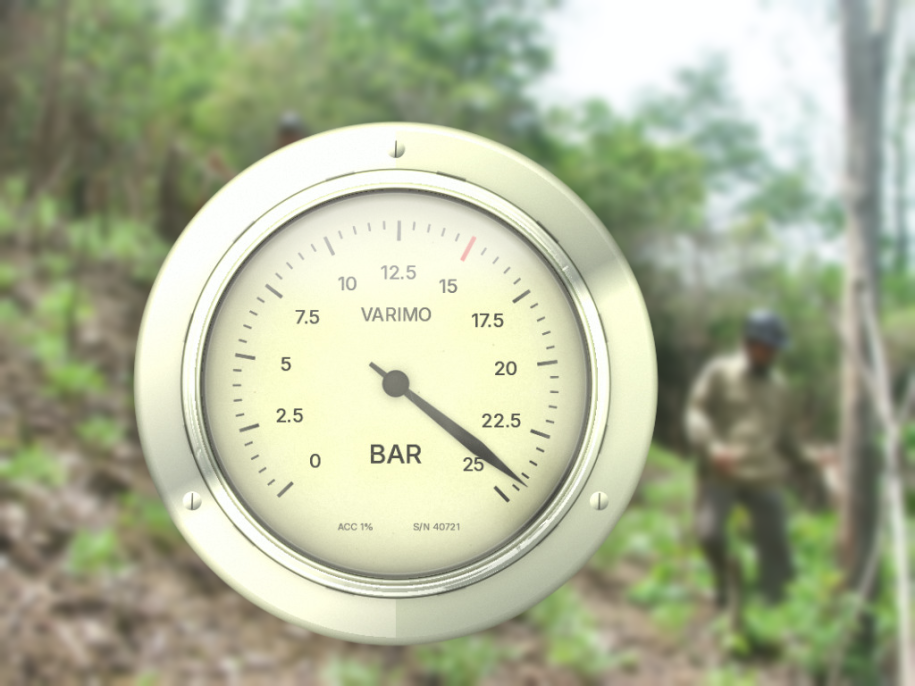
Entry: 24.25; bar
